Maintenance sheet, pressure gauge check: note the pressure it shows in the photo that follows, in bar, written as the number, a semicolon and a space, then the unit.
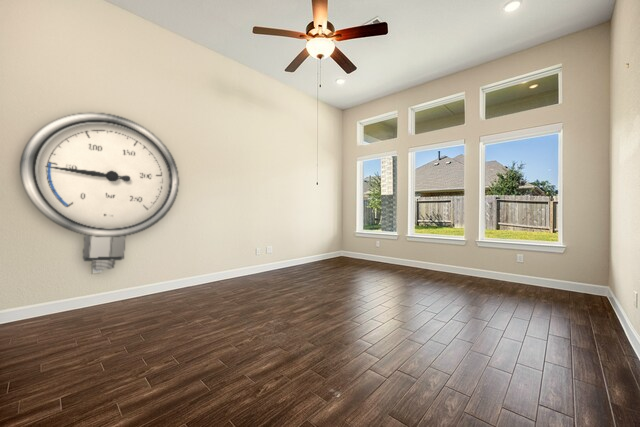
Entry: 45; bar
